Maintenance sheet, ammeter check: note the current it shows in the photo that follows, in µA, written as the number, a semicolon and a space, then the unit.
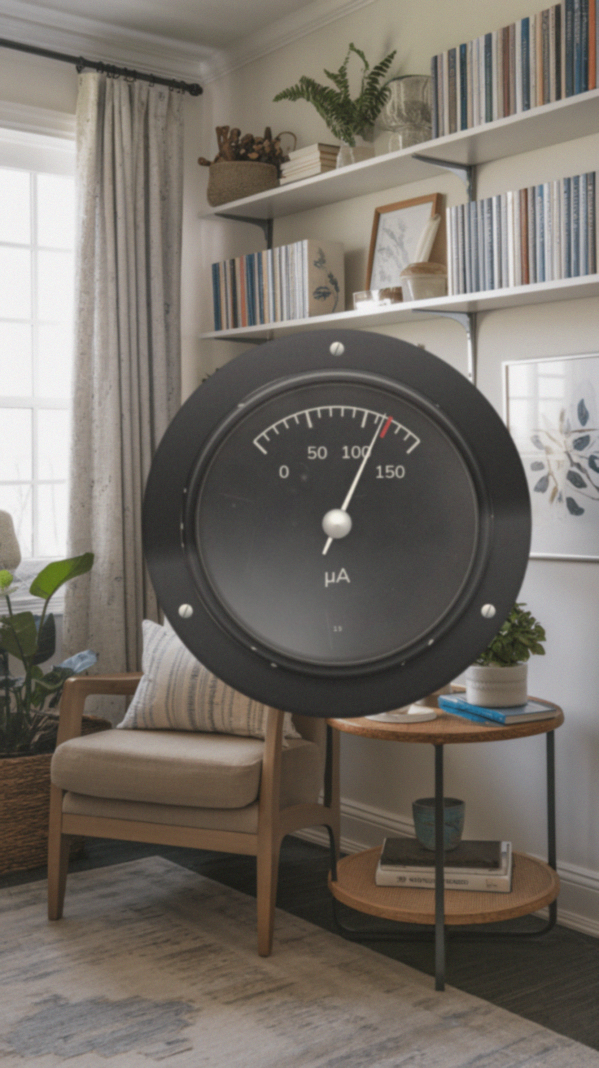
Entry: 115; µA
